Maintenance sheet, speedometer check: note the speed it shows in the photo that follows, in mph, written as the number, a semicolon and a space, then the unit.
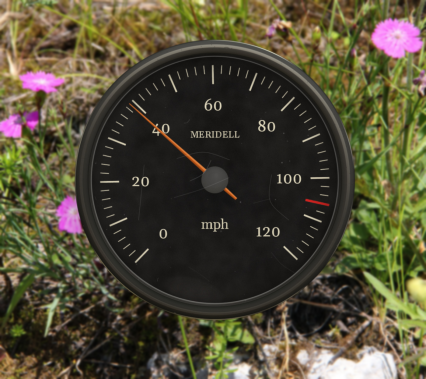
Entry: 39; mph
